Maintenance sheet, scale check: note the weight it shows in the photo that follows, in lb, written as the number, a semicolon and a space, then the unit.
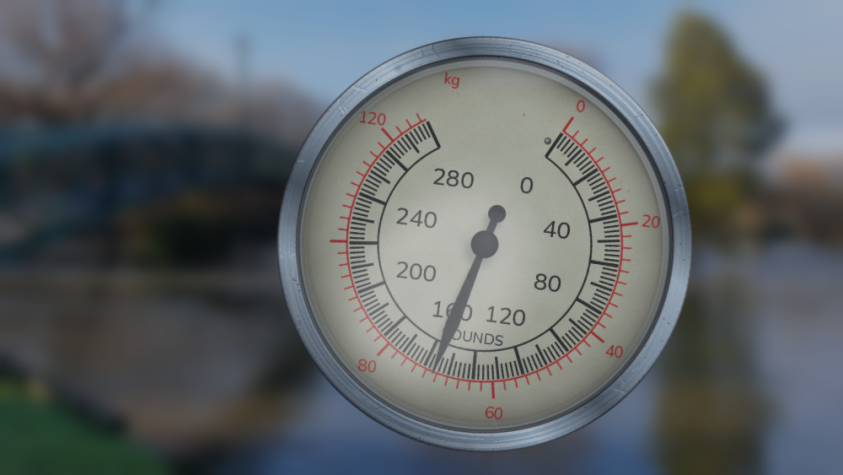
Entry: 156; lb
